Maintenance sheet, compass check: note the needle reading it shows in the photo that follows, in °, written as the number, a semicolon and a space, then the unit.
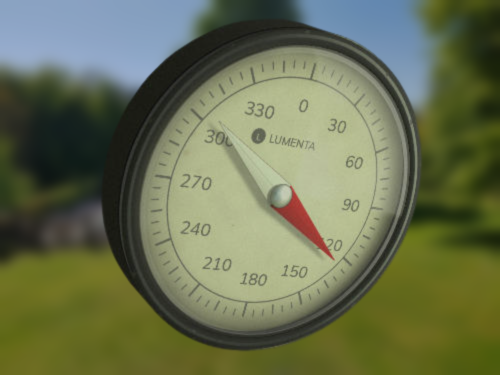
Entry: 125; °
